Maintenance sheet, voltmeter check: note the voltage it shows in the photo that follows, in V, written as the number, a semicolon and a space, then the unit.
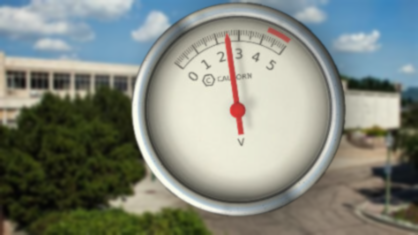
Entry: 2.5; V
